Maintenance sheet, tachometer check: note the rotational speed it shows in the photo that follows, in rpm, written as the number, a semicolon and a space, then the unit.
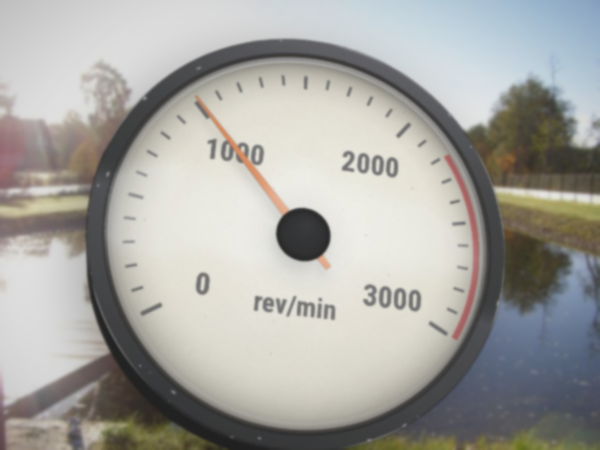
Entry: 1000; rpm
